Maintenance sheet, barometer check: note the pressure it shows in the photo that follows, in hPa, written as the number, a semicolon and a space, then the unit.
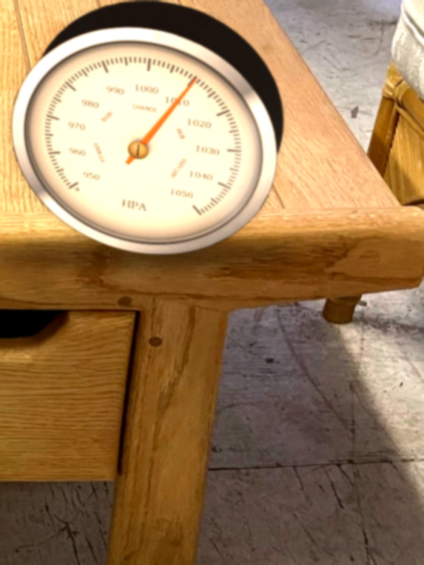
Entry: 1010; hPa
